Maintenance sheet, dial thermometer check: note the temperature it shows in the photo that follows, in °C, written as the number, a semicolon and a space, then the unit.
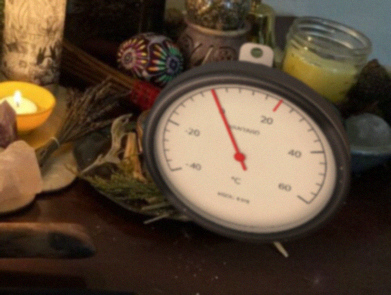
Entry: 0; °C
